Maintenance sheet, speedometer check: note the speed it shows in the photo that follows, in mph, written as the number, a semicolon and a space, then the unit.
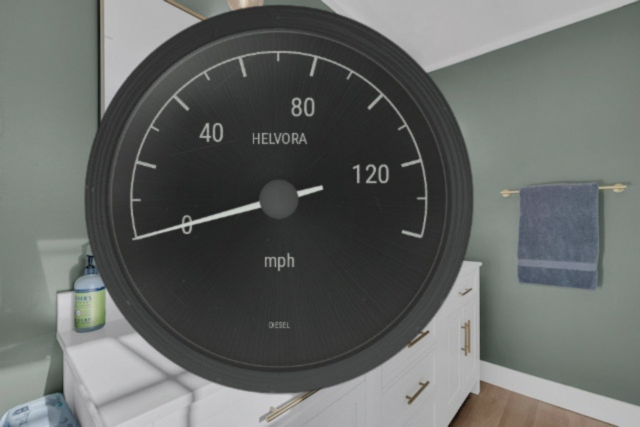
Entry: 0; mph
